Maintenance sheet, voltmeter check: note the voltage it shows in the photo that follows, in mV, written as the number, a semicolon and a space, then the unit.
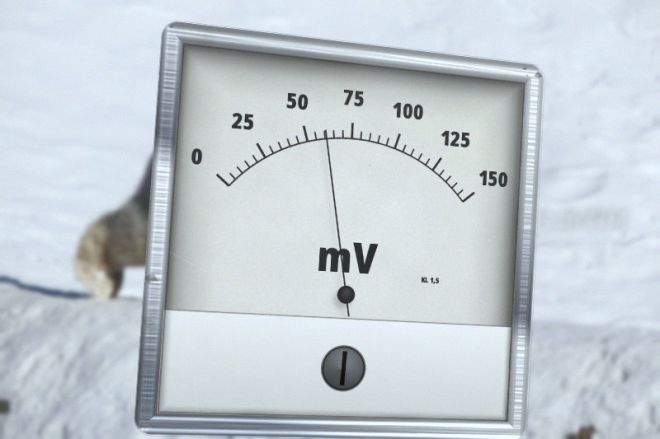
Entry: 60; mV
